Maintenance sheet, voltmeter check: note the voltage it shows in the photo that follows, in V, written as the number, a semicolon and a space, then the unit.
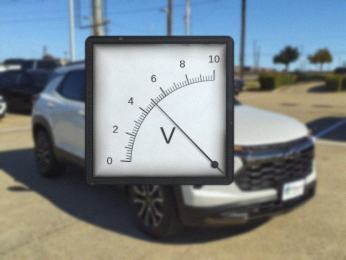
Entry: 5; V
